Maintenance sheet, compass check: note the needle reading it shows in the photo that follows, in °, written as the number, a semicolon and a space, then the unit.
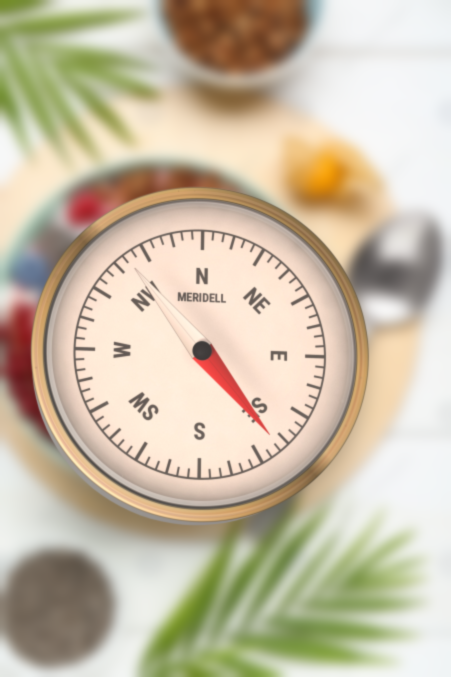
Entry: 140; °
